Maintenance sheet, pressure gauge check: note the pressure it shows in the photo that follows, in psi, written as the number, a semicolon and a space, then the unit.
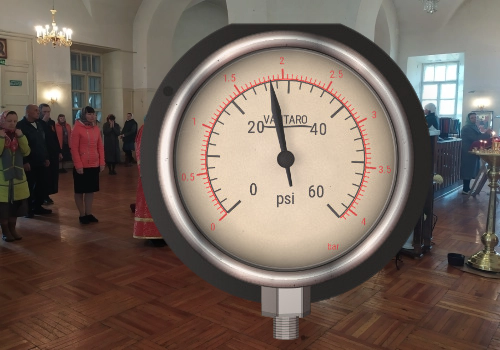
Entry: 27; psi
